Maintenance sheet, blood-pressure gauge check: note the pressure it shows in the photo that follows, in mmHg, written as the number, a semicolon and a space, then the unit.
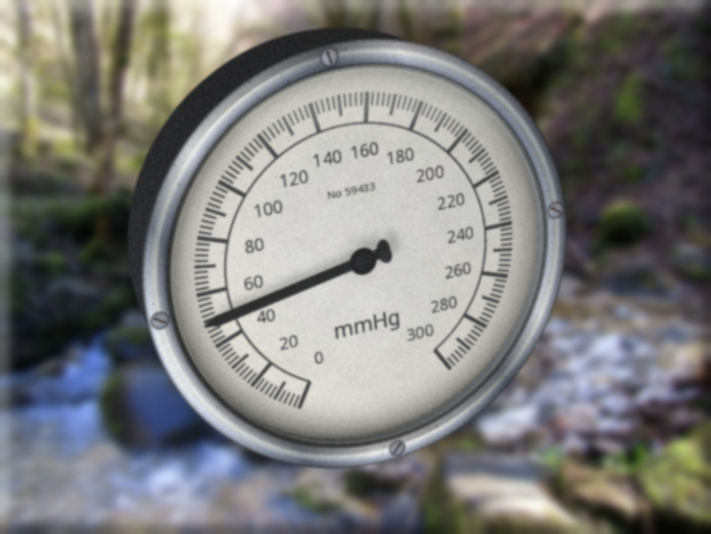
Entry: 50; mmHg
